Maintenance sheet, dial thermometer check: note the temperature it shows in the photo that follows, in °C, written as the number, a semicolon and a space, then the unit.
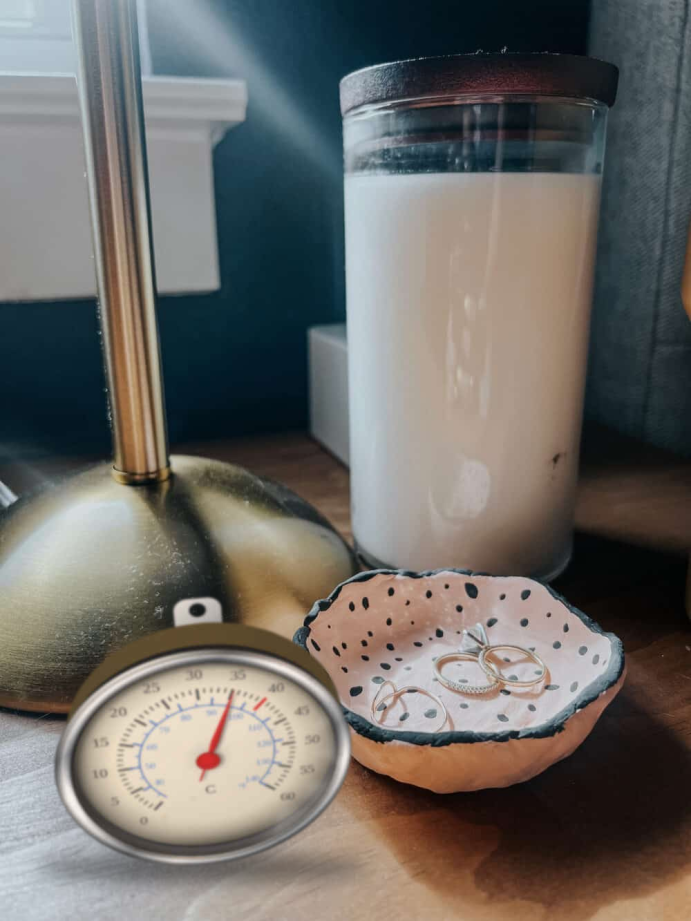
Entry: 35; °C
